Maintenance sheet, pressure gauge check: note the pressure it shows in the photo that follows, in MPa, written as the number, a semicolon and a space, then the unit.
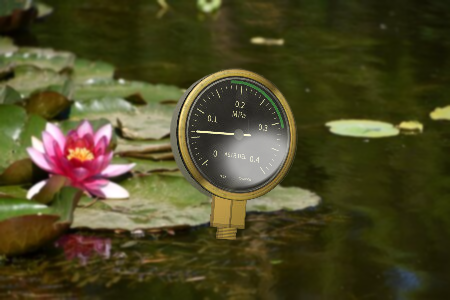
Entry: 0.06; MPa
